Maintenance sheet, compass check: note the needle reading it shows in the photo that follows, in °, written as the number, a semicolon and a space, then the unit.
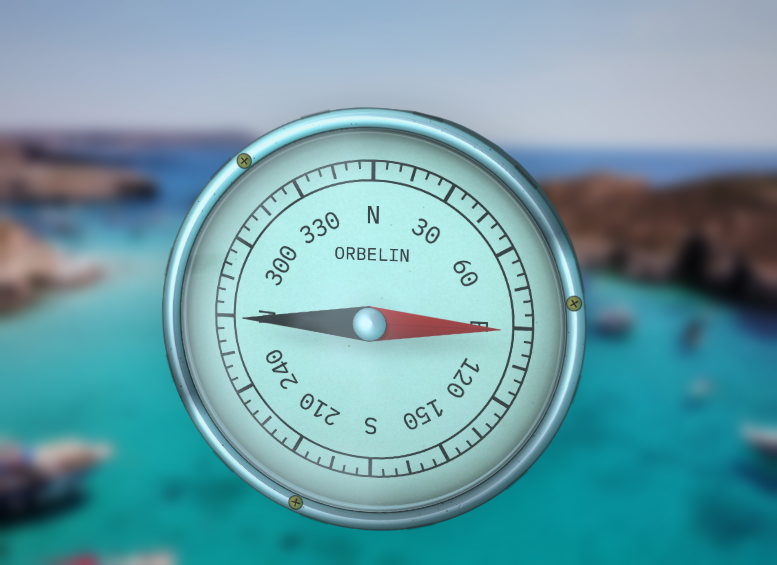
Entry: 90; °
